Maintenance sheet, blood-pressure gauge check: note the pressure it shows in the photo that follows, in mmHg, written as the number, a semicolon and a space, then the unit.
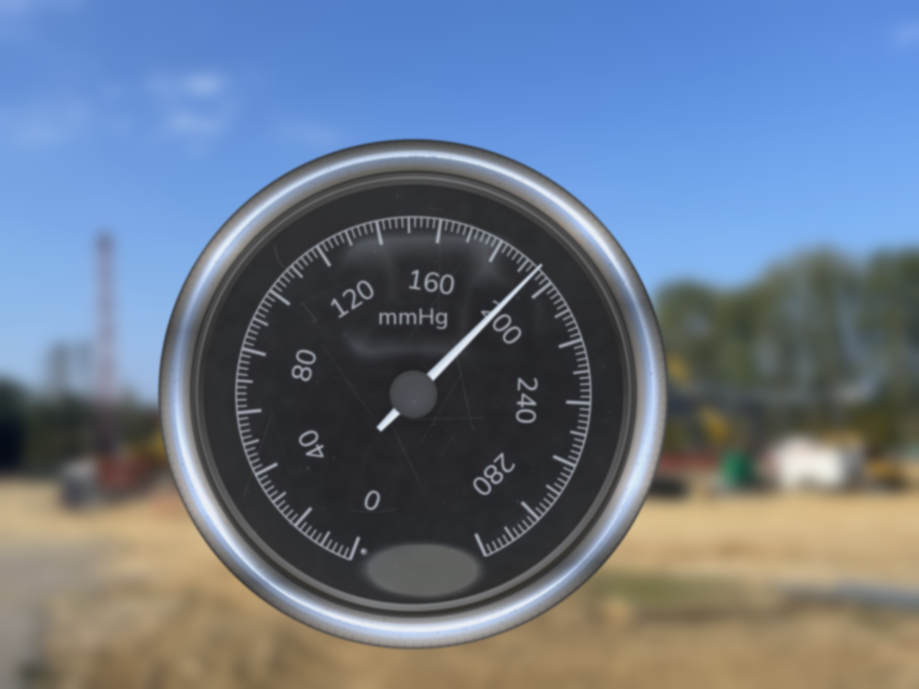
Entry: 194; mmHg
